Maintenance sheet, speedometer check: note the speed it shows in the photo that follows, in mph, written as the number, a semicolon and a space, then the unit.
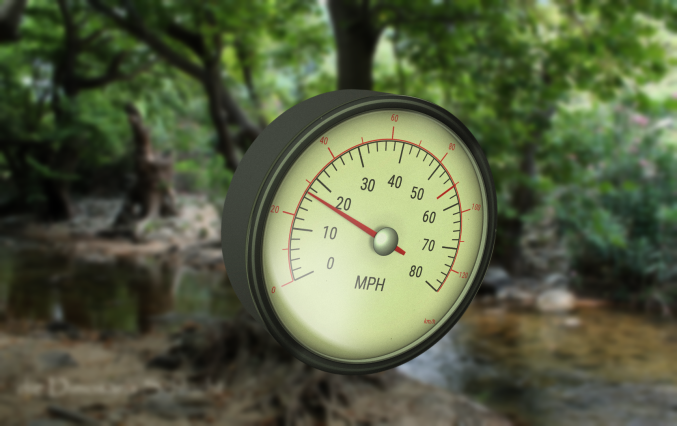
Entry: 17; mph
